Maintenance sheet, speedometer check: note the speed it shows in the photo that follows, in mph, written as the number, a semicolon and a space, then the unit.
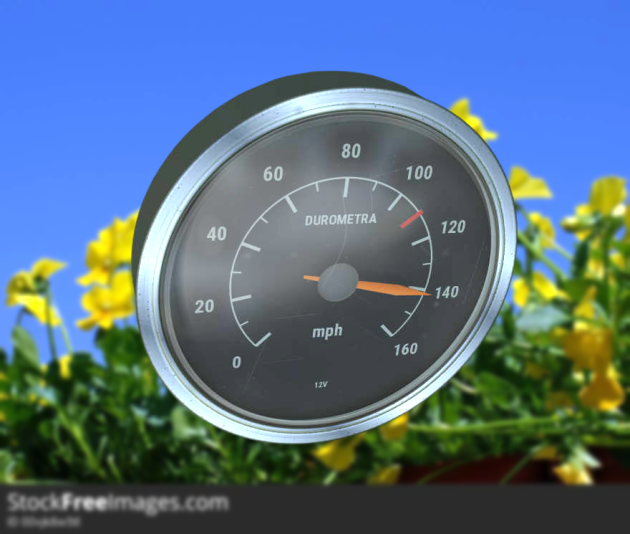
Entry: 140; mph
